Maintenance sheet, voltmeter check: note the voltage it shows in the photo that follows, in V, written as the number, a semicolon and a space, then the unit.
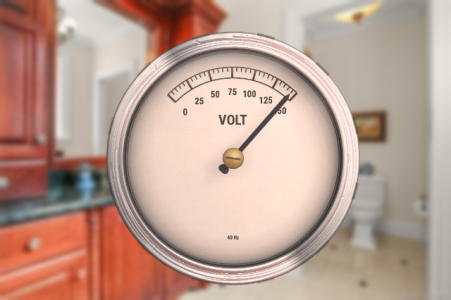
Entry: 145; V
